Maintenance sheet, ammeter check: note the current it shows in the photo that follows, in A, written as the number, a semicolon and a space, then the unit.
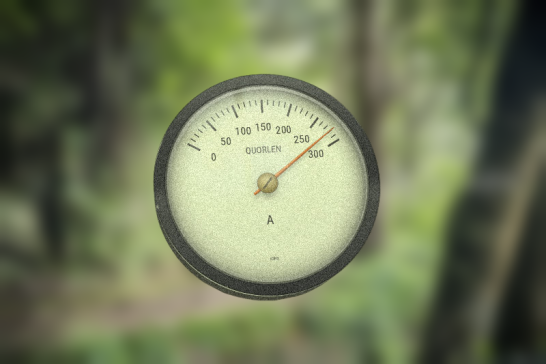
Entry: 280; A
